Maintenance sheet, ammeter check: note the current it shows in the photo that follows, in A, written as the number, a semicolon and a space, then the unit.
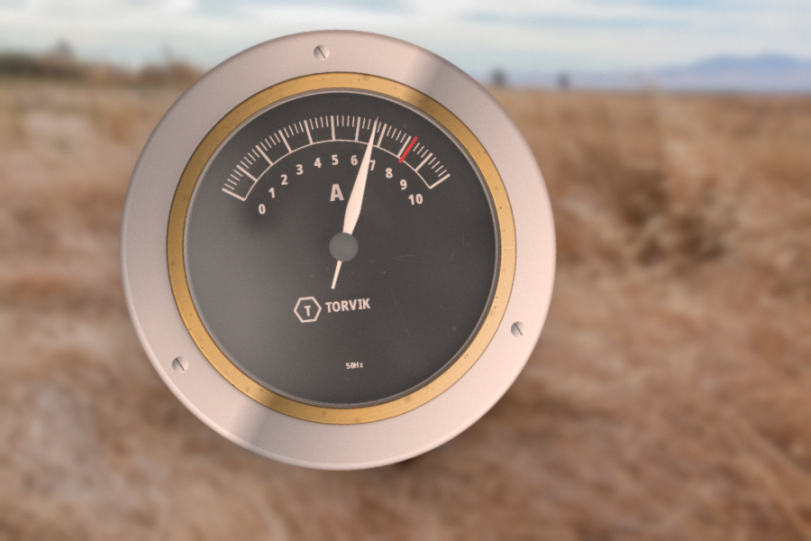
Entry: 6.6; A
